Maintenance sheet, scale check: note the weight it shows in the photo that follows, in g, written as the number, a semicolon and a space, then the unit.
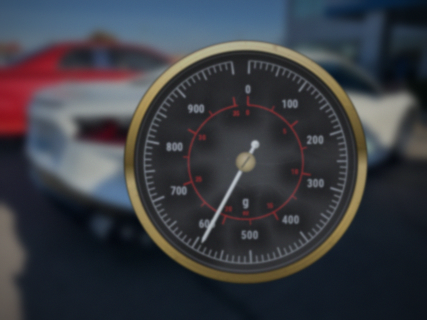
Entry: 590; g
